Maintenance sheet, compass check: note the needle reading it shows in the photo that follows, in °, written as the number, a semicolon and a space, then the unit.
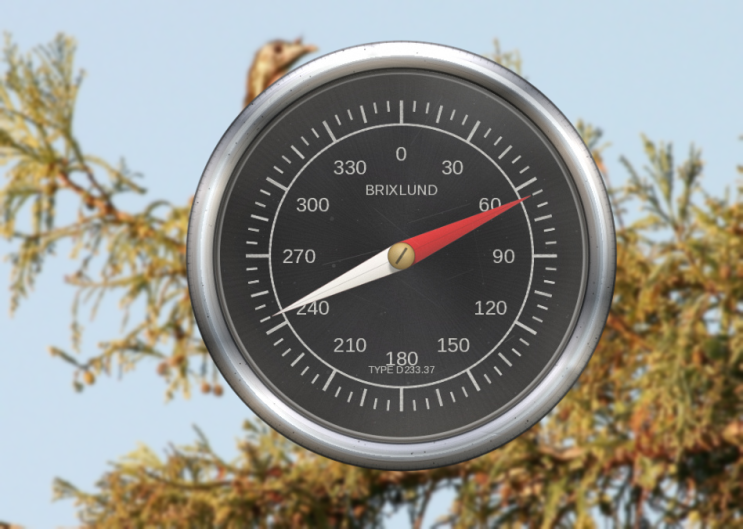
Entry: 65; °
